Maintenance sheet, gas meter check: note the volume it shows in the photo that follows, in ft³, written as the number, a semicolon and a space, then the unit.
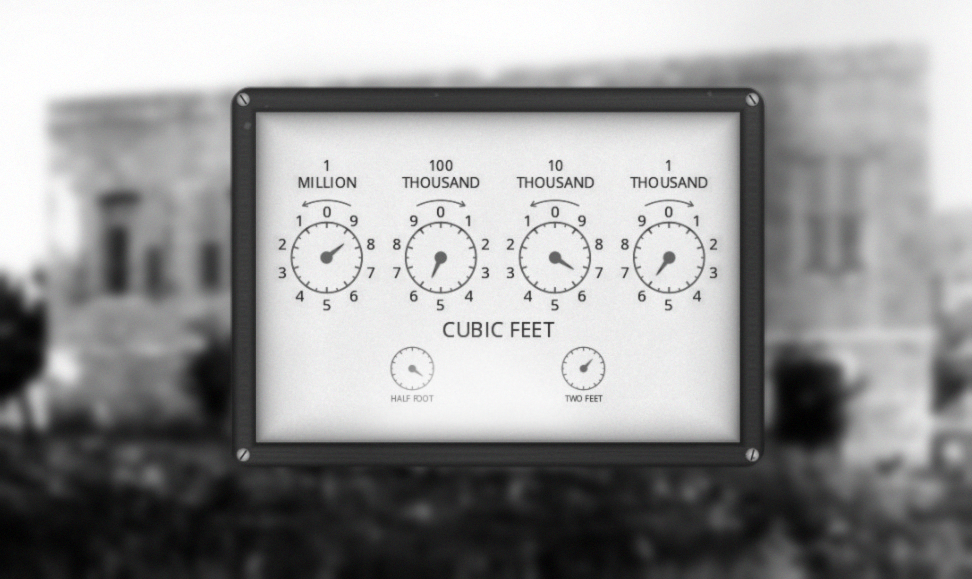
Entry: 856600; ft³
